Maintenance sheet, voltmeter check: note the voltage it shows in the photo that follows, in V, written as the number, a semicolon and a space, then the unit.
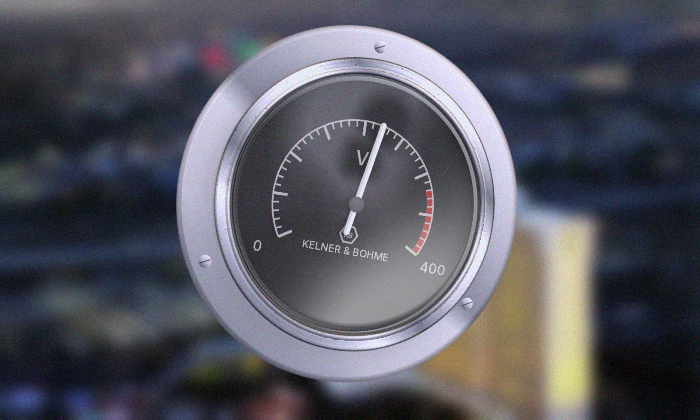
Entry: 220; V
